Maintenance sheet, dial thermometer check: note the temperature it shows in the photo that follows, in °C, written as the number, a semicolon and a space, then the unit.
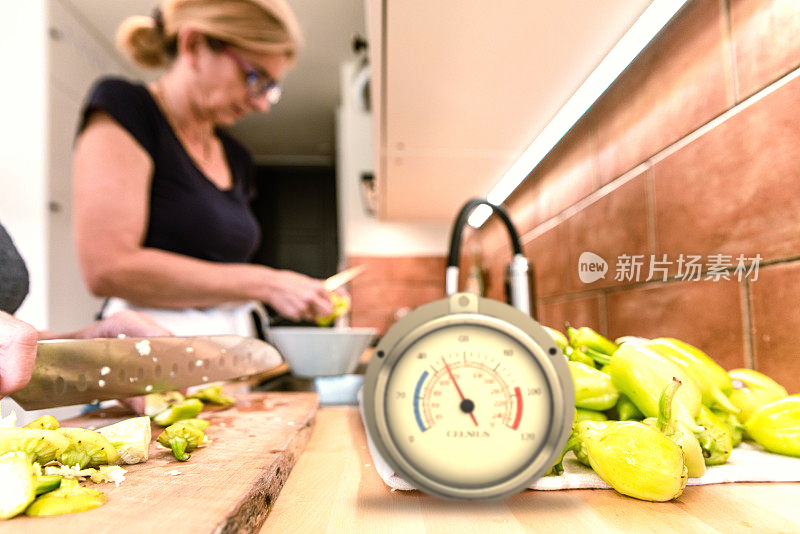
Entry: 48; °C
